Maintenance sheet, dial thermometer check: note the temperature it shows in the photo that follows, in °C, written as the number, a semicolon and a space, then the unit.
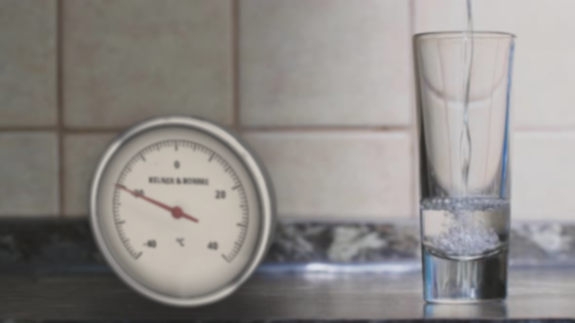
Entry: -20; °C
